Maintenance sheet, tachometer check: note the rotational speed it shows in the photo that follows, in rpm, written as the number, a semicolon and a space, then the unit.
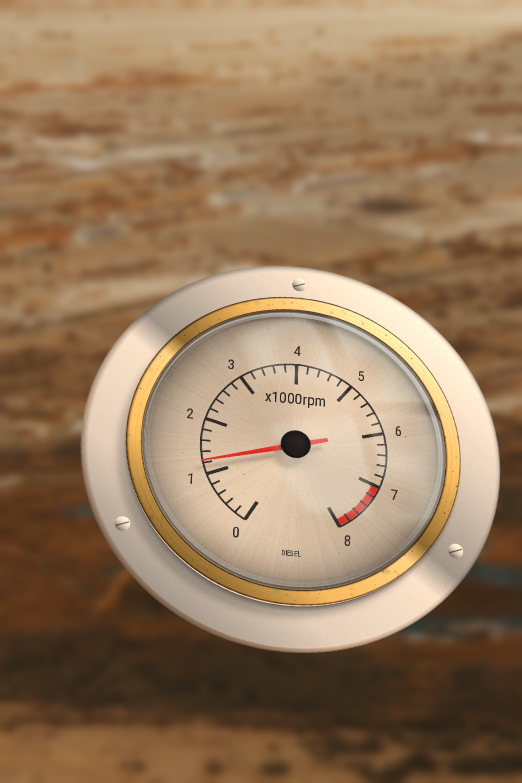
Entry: 1200; rpm
